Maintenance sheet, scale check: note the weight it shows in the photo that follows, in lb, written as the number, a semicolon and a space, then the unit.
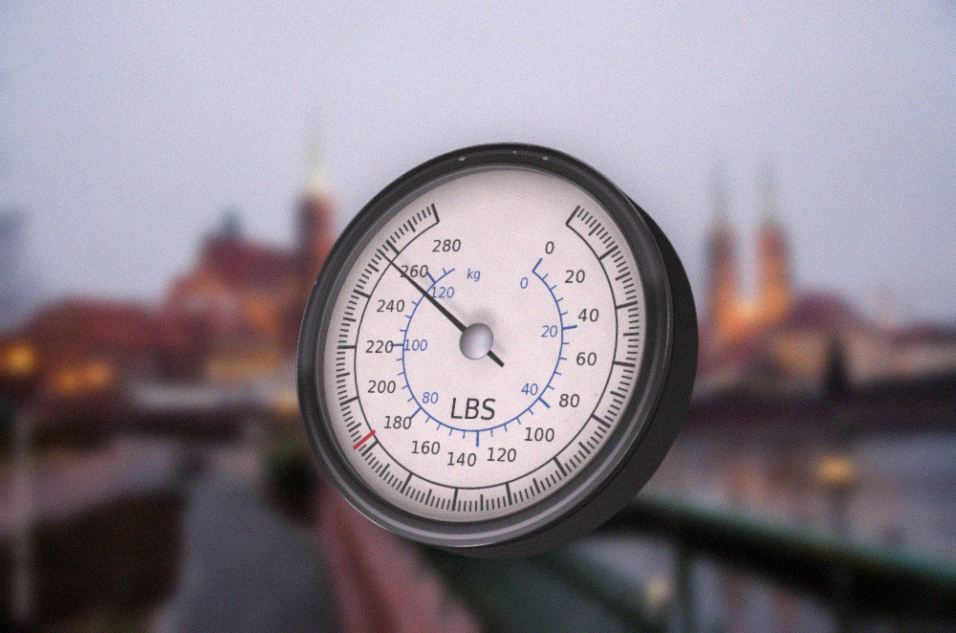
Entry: 256; lb
